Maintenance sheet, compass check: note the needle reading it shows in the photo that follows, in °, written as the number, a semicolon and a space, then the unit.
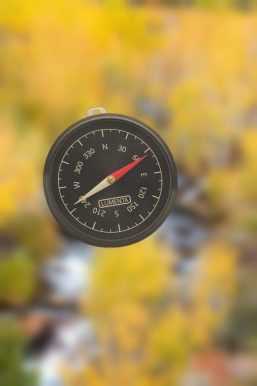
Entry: 65; °
